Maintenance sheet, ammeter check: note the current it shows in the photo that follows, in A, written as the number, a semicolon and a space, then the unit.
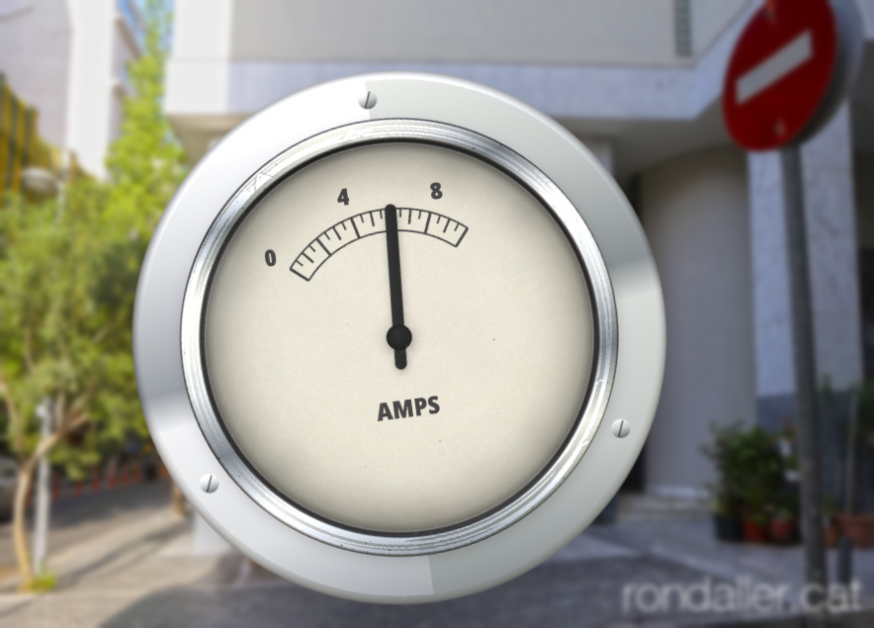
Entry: 6; A
